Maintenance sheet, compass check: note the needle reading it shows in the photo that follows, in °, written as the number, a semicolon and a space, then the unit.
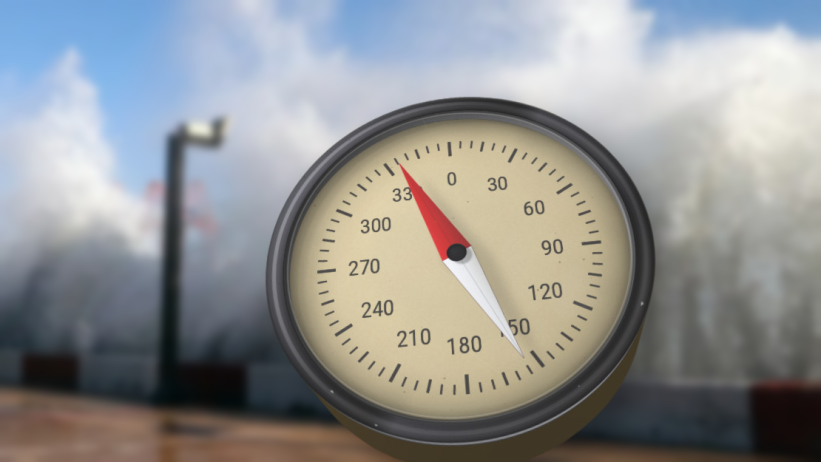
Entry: 335; °
